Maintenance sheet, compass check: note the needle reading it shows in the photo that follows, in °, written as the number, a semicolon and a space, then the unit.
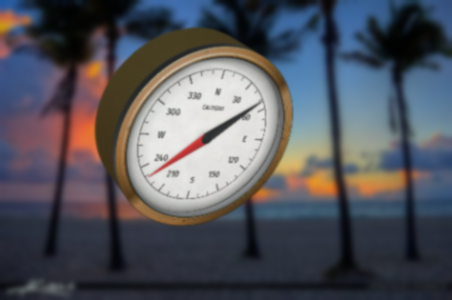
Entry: 230; °
